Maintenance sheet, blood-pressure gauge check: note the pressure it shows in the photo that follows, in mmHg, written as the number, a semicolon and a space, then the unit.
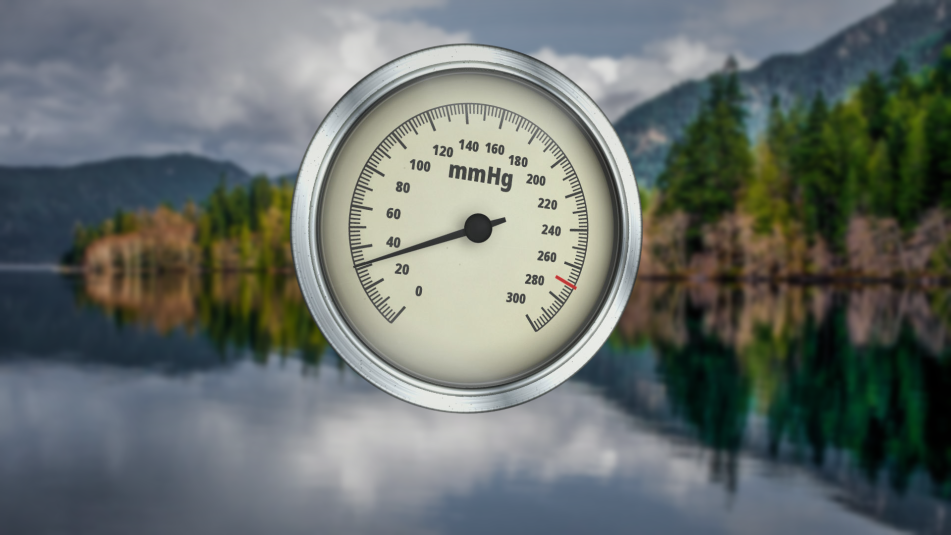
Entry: 32; mmHg
